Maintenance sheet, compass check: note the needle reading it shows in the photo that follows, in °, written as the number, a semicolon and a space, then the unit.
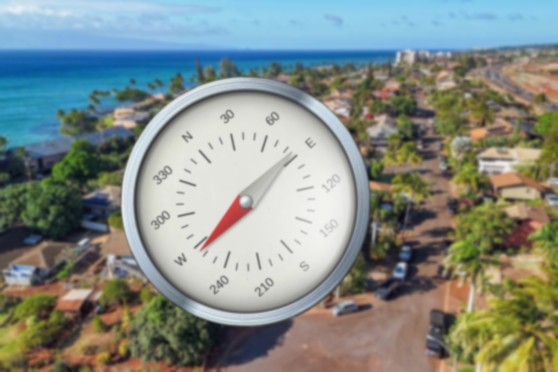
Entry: 265; °
